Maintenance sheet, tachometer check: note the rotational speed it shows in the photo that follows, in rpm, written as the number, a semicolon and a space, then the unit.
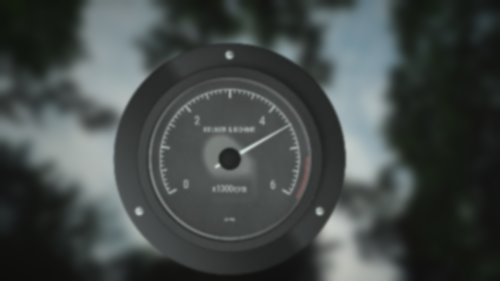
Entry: 4500; rpm
